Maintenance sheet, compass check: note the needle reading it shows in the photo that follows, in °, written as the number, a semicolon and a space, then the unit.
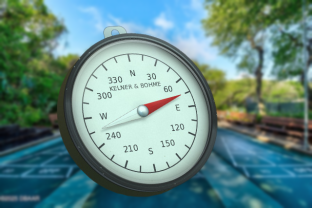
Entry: 75; °
